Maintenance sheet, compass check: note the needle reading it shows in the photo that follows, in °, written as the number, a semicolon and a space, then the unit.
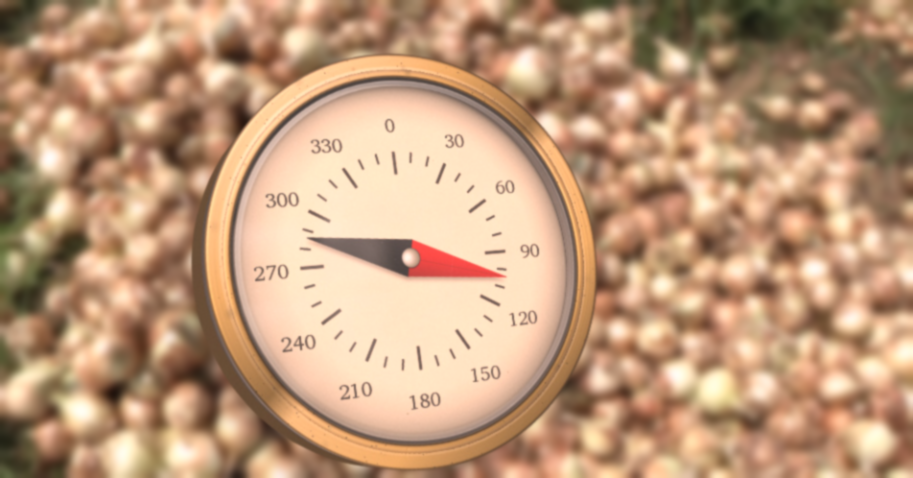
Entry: 105; °
